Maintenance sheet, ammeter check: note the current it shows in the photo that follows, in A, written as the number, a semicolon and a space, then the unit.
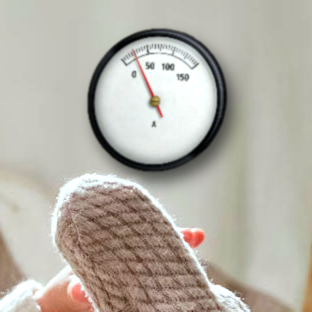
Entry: 25; A
